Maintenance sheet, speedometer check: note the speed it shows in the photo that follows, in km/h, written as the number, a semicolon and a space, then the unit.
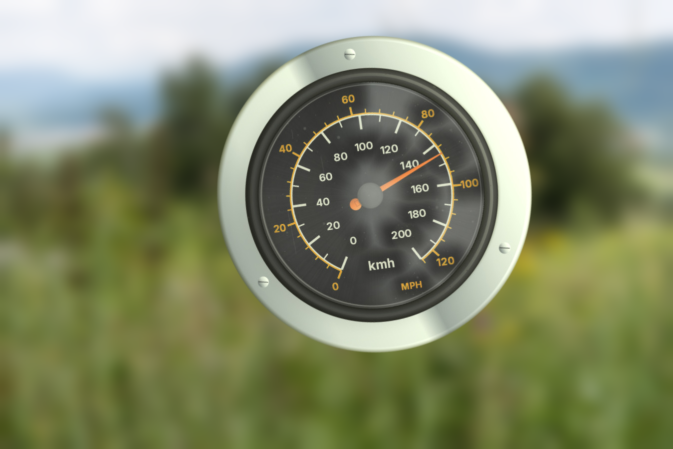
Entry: 145; km/h
